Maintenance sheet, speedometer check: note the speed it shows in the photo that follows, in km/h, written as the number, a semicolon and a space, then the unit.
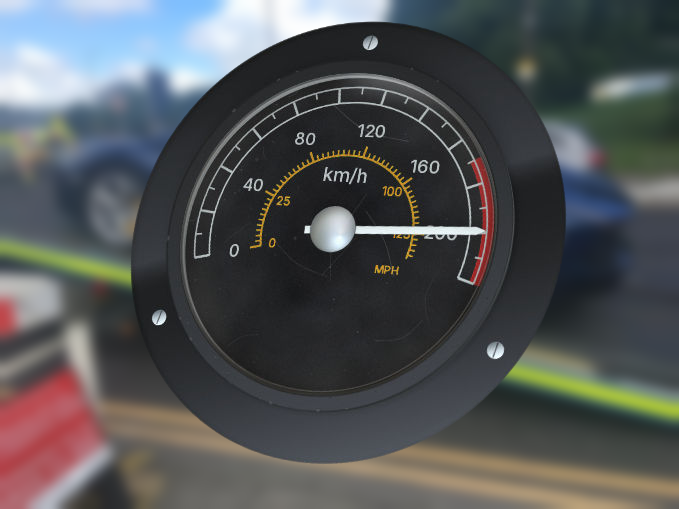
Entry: 200; km/h
